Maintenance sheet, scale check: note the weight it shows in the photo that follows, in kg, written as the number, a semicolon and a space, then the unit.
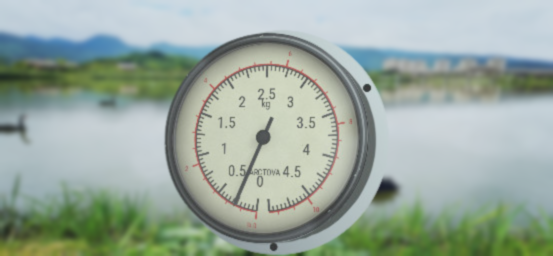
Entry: 0.25; kg
